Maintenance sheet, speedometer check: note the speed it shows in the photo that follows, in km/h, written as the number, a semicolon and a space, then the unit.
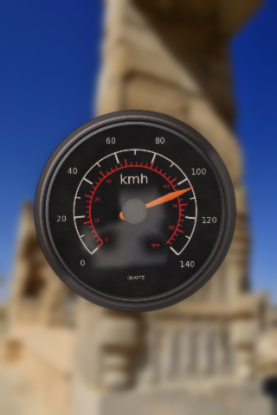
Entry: 105; km/h
